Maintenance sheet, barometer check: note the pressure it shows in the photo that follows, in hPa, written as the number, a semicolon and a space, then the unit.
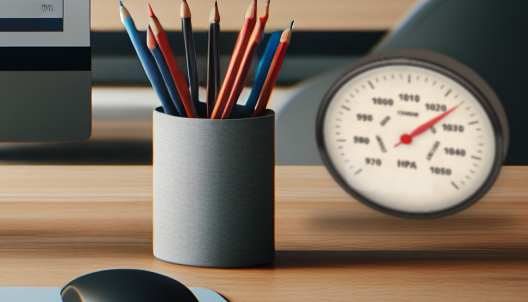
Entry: 1024; hPa
